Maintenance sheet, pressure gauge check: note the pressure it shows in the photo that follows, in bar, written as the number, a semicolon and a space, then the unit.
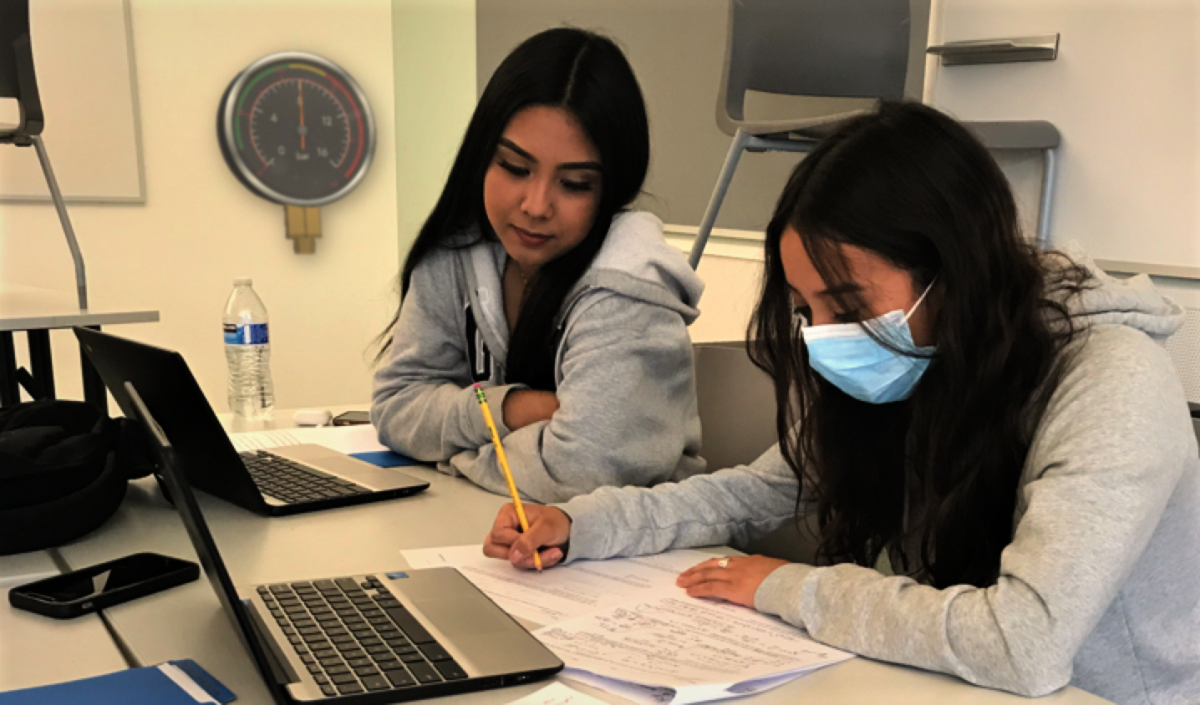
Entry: 8; bar
